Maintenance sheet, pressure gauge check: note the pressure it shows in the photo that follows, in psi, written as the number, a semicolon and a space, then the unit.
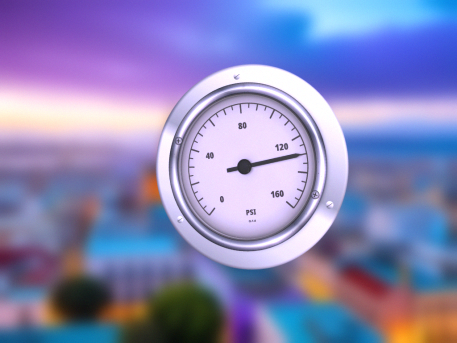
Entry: 130; psi
